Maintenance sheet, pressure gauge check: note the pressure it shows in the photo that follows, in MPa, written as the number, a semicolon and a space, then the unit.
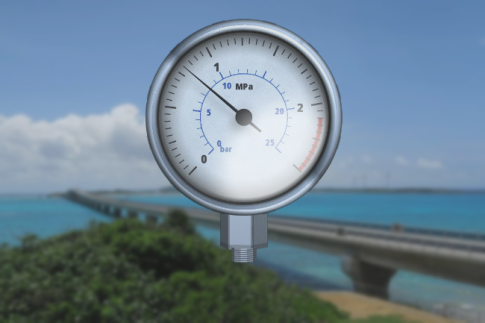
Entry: 0.8; MPa
